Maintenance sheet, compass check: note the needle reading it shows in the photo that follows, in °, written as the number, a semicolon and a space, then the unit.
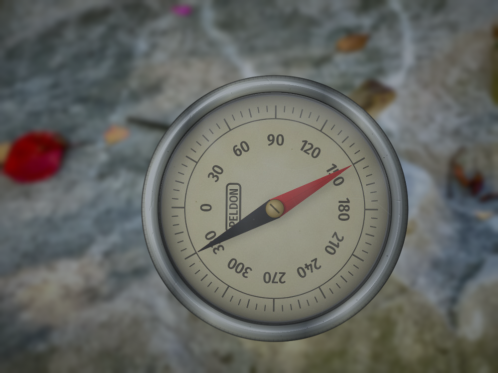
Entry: 150; °
